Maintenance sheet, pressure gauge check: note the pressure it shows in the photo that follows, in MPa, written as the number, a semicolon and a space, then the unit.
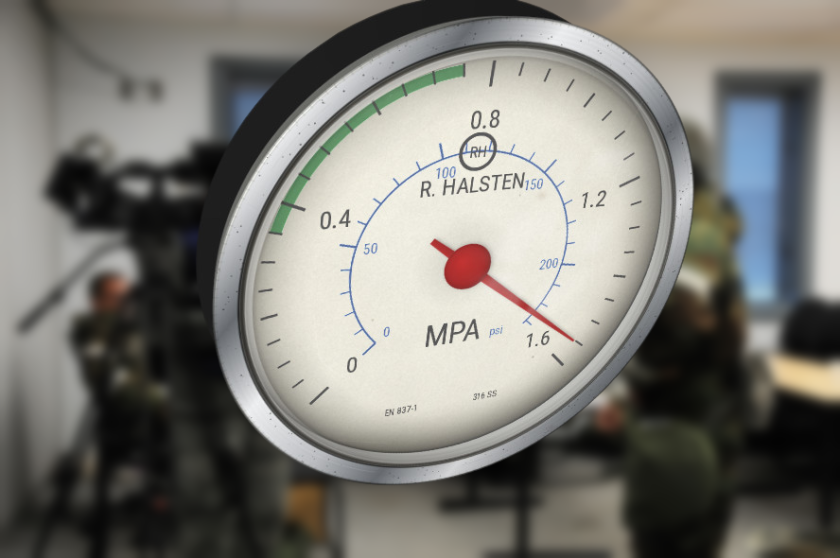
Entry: 1.55; MPa
